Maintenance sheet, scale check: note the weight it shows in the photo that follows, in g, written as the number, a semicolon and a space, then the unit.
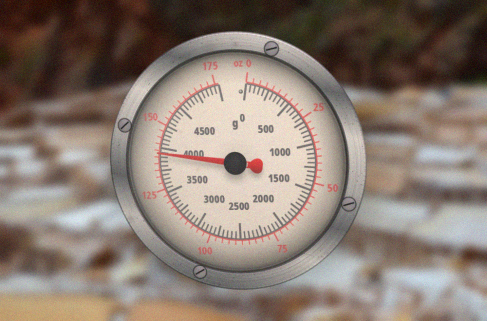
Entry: 3950; g
